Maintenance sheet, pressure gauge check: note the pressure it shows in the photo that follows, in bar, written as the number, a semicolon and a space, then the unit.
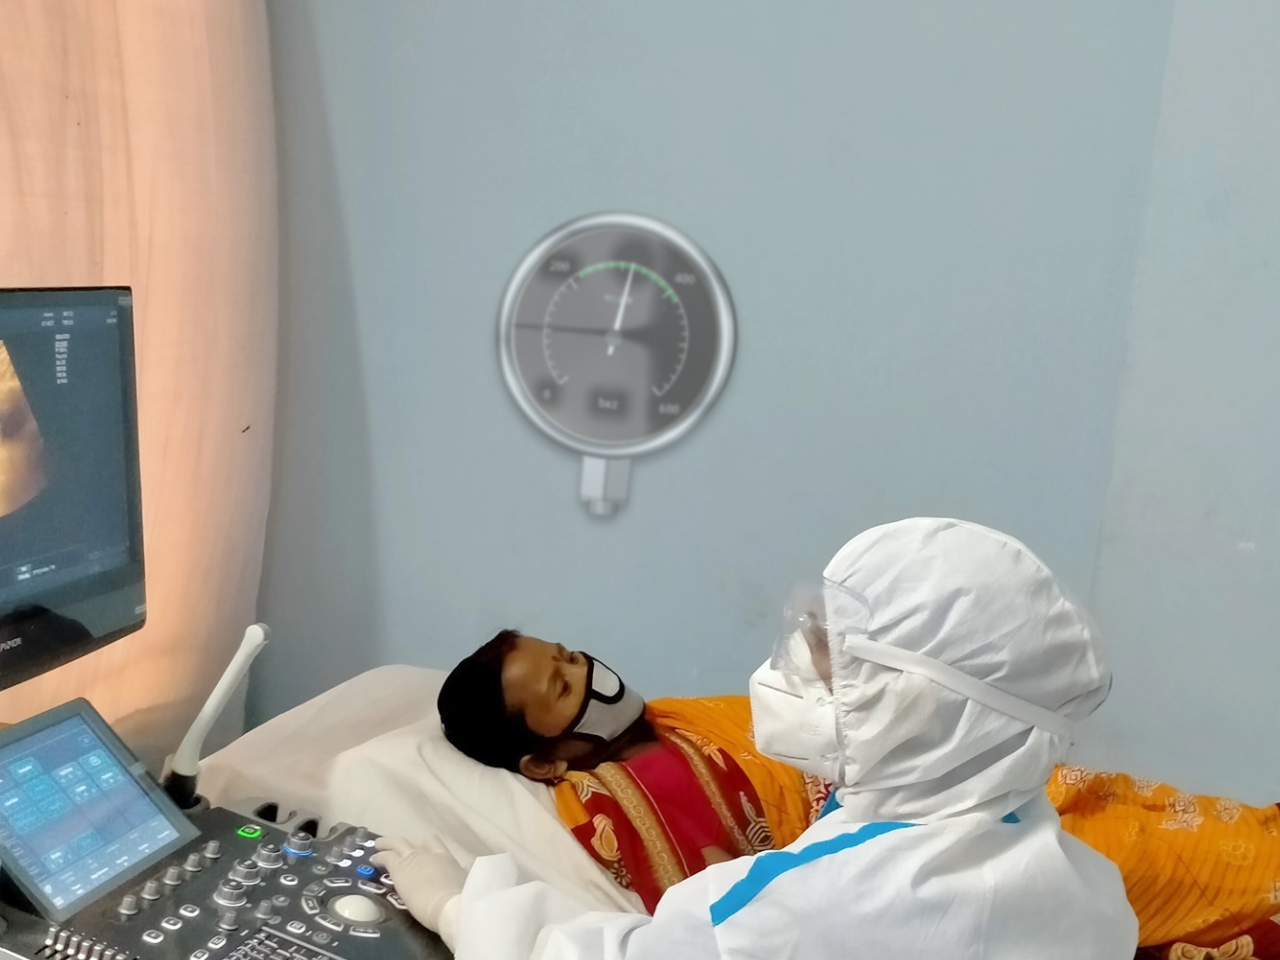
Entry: 320; bar
